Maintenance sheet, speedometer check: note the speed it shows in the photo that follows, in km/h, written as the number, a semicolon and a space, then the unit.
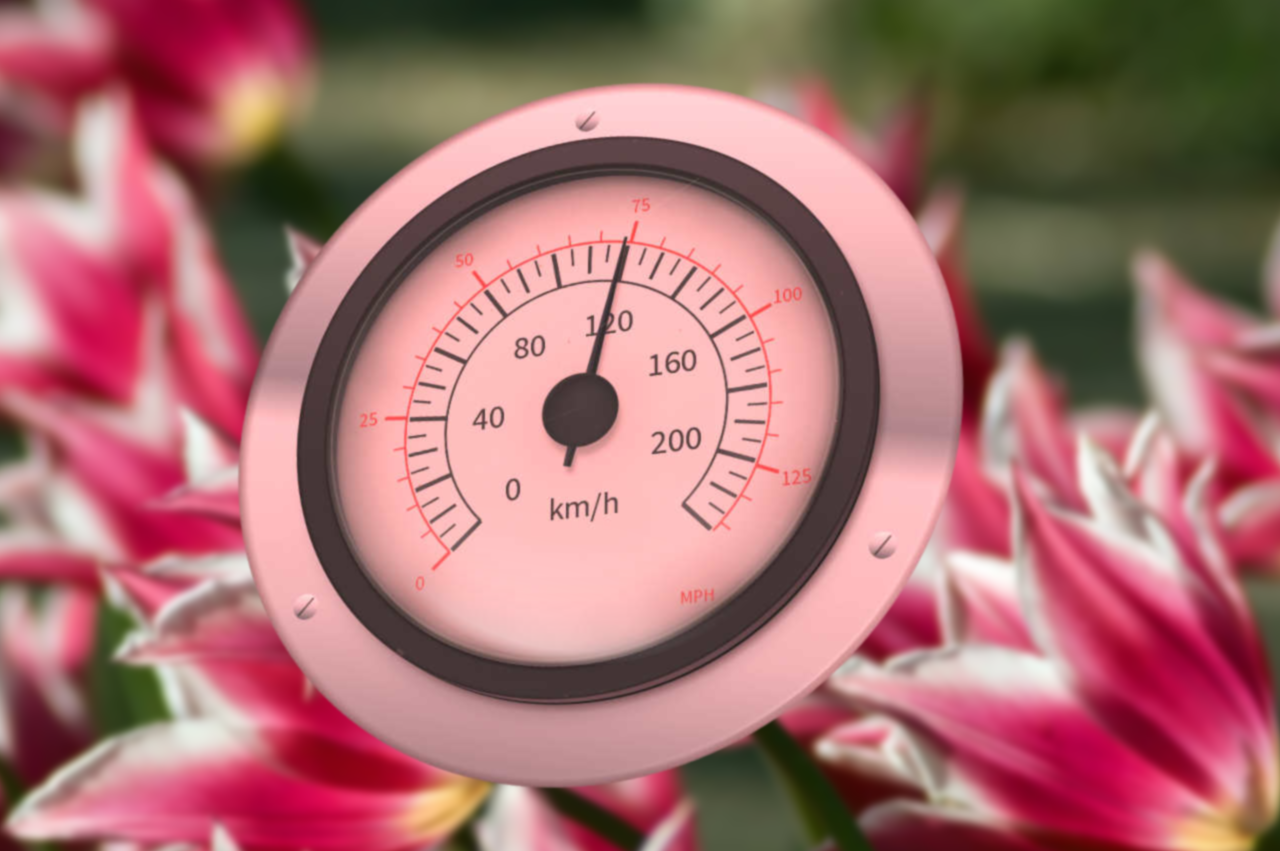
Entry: 120; km/h
